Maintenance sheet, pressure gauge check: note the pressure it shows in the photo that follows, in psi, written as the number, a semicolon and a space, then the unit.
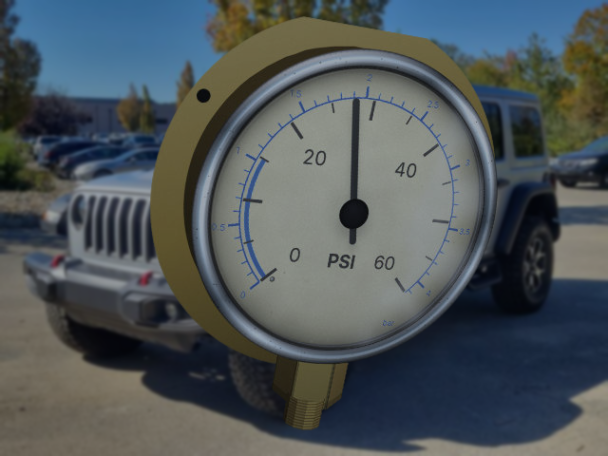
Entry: 27.5; psi
